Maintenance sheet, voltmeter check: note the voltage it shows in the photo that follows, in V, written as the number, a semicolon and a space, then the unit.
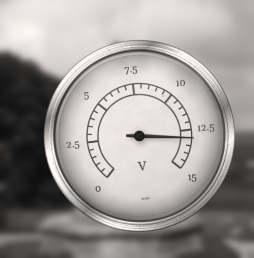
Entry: 13; V
